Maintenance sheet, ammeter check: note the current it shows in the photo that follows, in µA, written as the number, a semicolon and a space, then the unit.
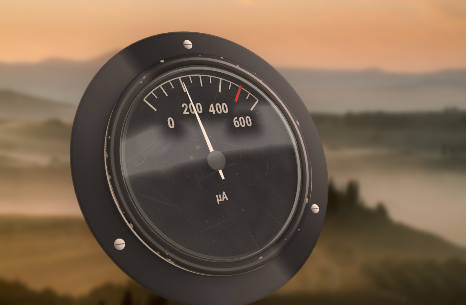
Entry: 200; µA
